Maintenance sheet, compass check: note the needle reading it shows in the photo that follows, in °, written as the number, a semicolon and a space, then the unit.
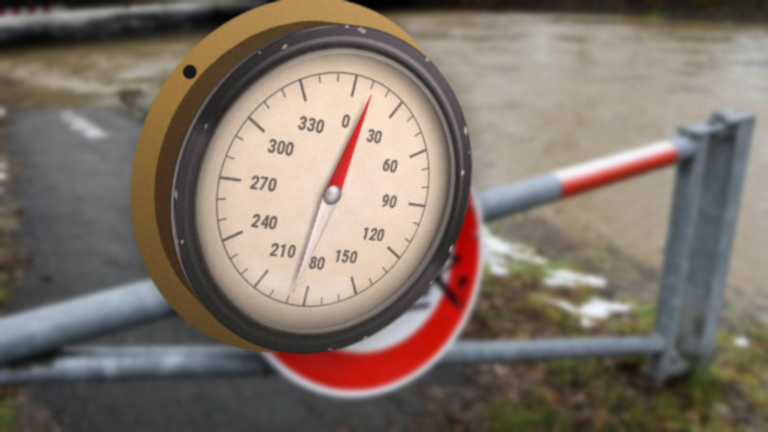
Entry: 10; °
